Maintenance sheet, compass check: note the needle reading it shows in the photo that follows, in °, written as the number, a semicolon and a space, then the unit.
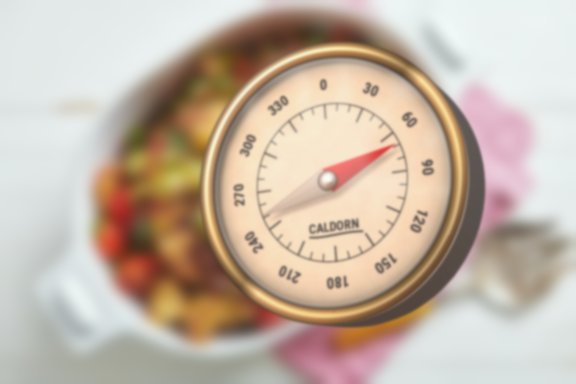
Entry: 70; °
